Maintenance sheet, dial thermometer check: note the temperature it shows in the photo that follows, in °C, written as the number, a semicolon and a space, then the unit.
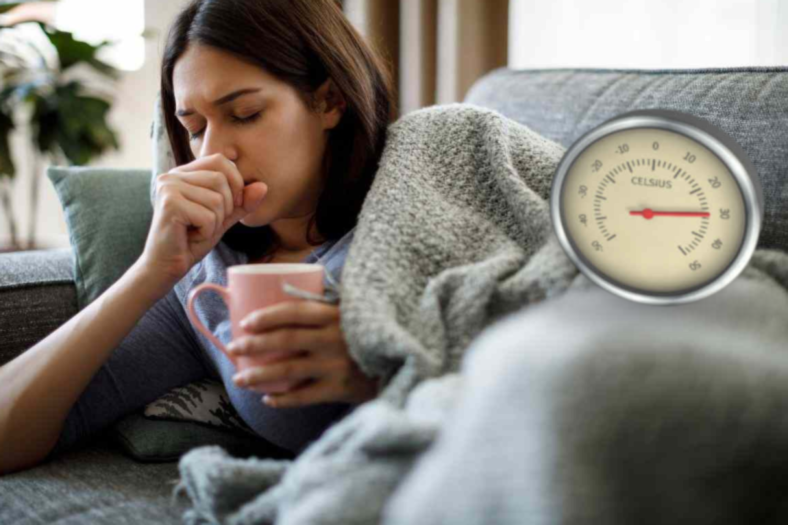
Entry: 30; °C
